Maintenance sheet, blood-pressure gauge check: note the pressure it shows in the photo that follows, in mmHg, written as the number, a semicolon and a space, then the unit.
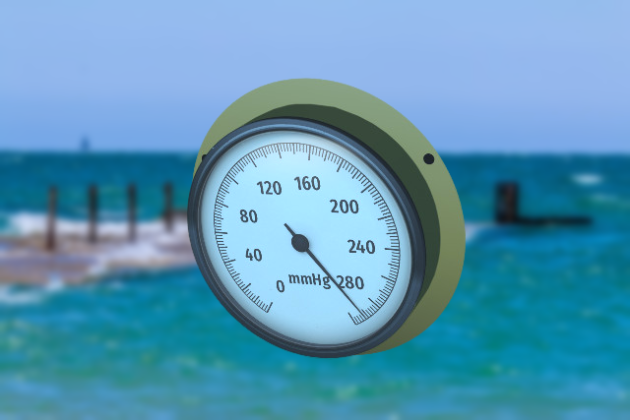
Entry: 290; mmHg
